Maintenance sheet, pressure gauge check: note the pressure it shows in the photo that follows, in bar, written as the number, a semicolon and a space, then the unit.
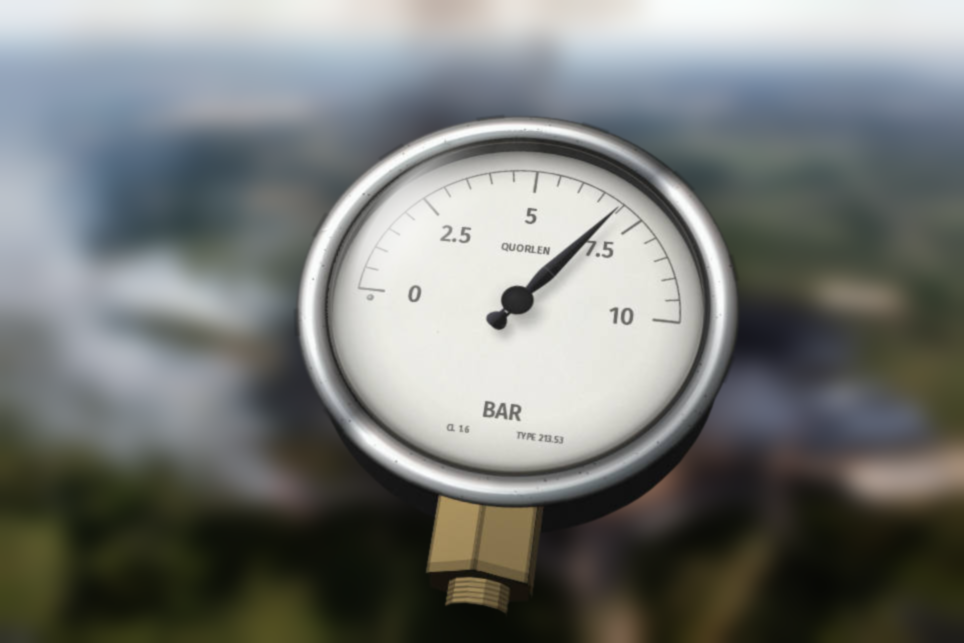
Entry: 7; bar
